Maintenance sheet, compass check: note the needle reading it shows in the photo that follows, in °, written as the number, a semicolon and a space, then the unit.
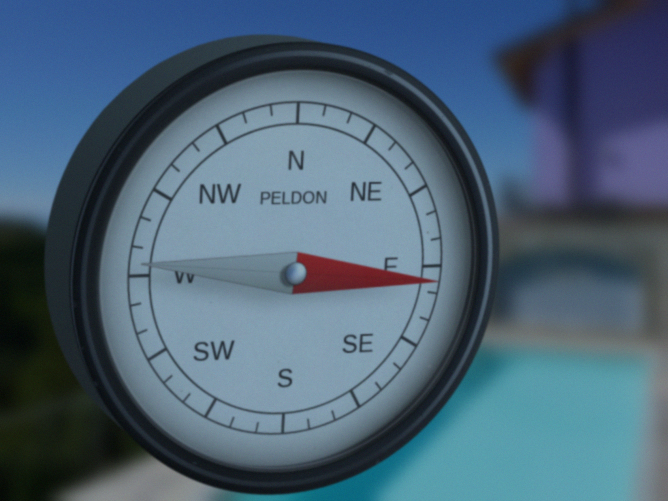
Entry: 95; °
